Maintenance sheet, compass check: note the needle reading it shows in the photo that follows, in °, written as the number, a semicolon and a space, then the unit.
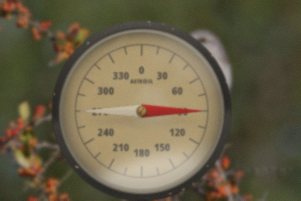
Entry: 90; °
